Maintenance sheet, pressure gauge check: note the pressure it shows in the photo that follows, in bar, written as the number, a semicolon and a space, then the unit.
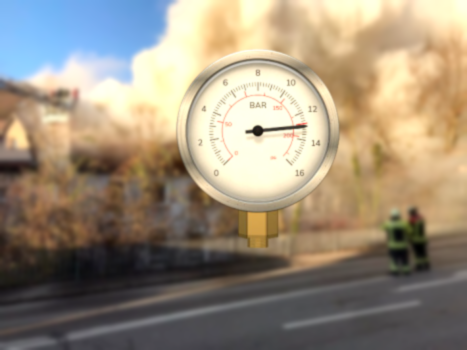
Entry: 13; bar
